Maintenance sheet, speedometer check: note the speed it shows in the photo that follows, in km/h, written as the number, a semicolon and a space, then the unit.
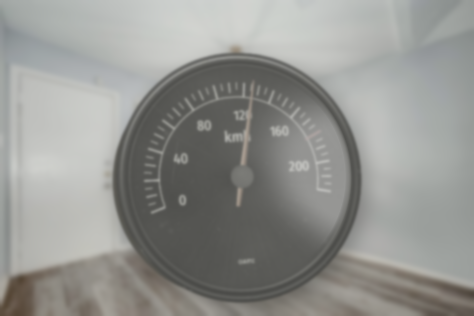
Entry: 125; km/h
